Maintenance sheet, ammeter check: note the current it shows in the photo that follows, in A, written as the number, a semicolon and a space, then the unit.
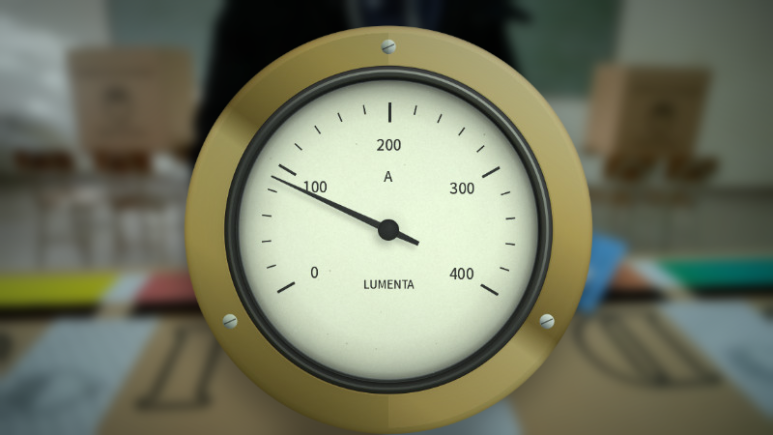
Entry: 90; A
